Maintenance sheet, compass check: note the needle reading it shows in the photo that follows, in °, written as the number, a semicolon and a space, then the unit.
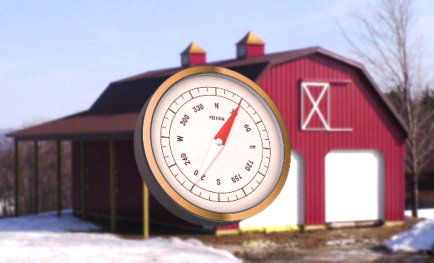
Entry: 30; °
